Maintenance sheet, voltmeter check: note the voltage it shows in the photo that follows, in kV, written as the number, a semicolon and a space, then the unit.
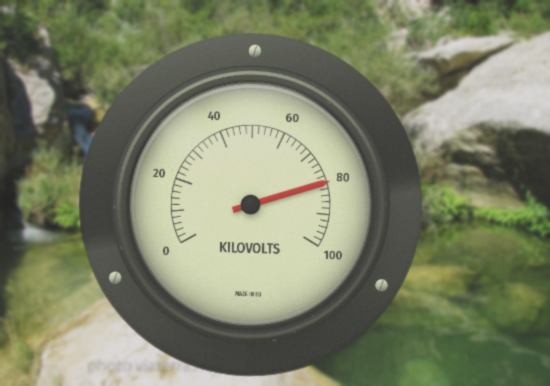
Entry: 80; kV
